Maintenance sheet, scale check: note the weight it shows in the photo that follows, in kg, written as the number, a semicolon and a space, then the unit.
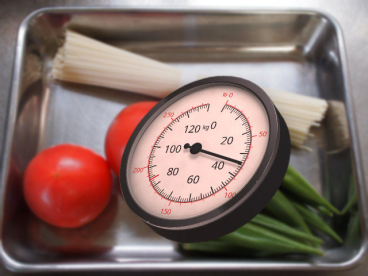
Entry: 35; kg
